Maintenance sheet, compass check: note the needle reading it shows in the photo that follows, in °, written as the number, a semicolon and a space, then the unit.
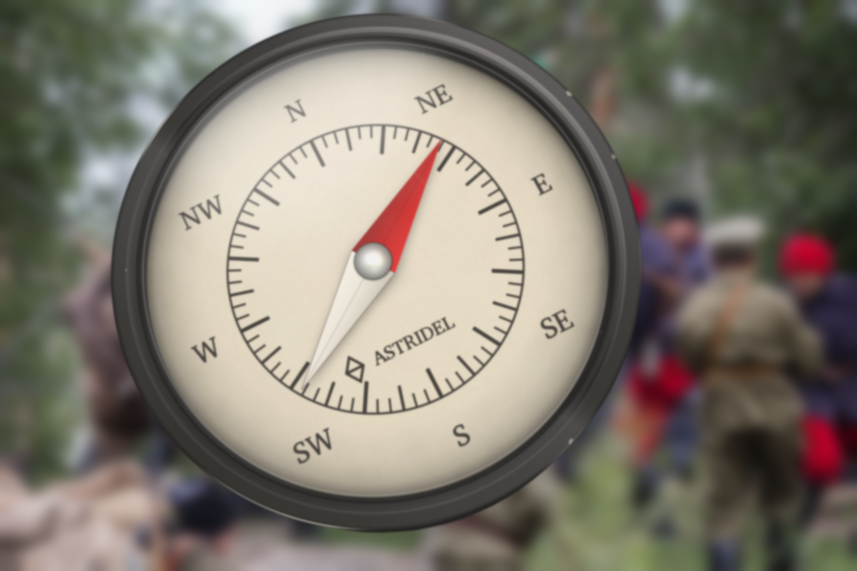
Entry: 55; °
